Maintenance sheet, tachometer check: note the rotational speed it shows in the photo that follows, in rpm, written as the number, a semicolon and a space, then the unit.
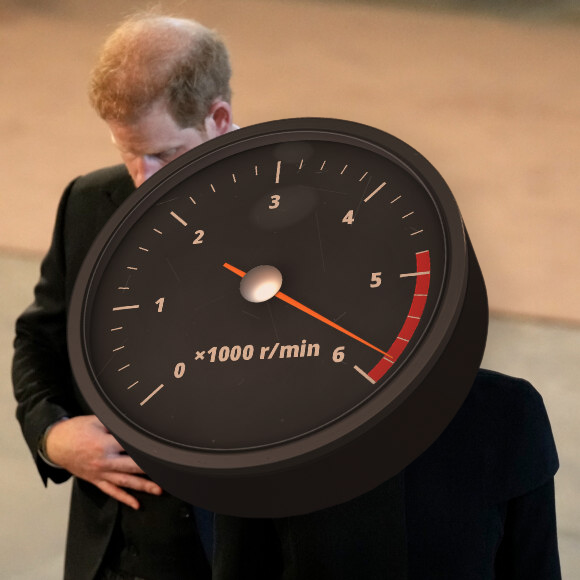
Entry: 5800; rpm
